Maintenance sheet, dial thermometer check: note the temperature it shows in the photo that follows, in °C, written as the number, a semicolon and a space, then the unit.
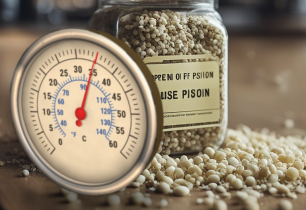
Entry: 35; °C
